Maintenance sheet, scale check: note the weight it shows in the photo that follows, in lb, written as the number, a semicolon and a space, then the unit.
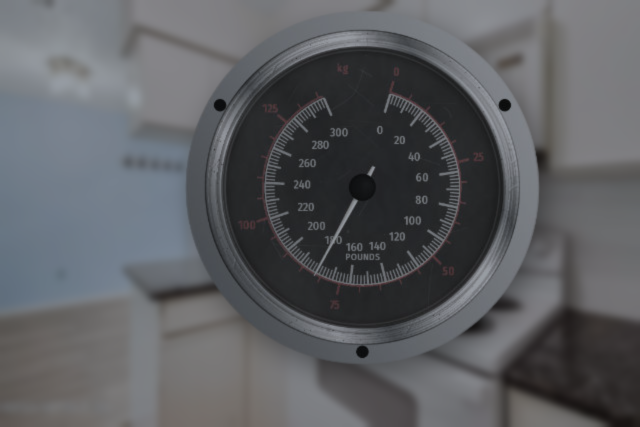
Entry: 180; lb
